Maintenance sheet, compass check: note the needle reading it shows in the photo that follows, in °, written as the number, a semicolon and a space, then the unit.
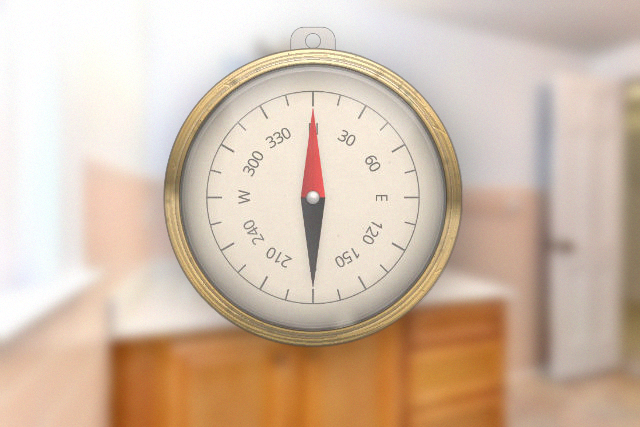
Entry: 0; °
